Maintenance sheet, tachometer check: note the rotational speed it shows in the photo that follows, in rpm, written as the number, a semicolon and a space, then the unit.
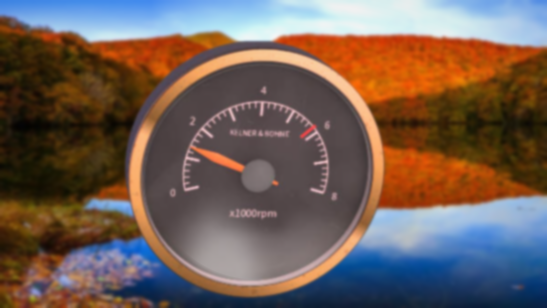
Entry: 1400; rpm
